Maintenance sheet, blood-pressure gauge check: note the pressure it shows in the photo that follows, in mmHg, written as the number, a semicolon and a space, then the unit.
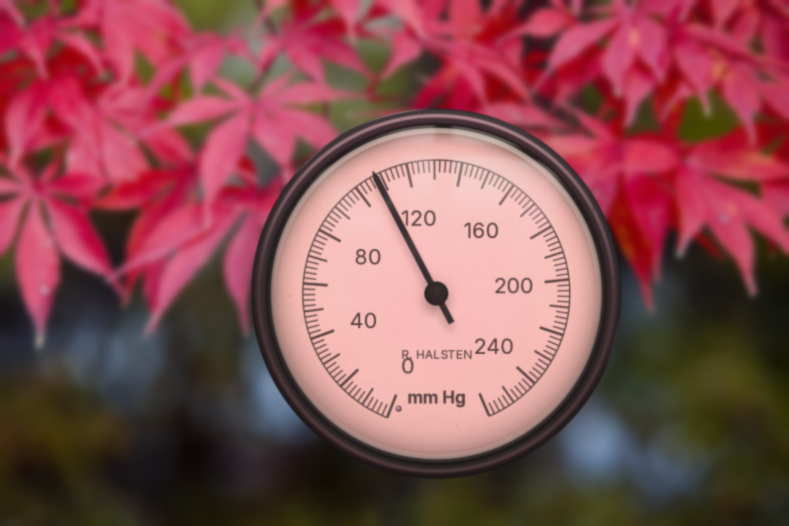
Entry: 108; mmHg
